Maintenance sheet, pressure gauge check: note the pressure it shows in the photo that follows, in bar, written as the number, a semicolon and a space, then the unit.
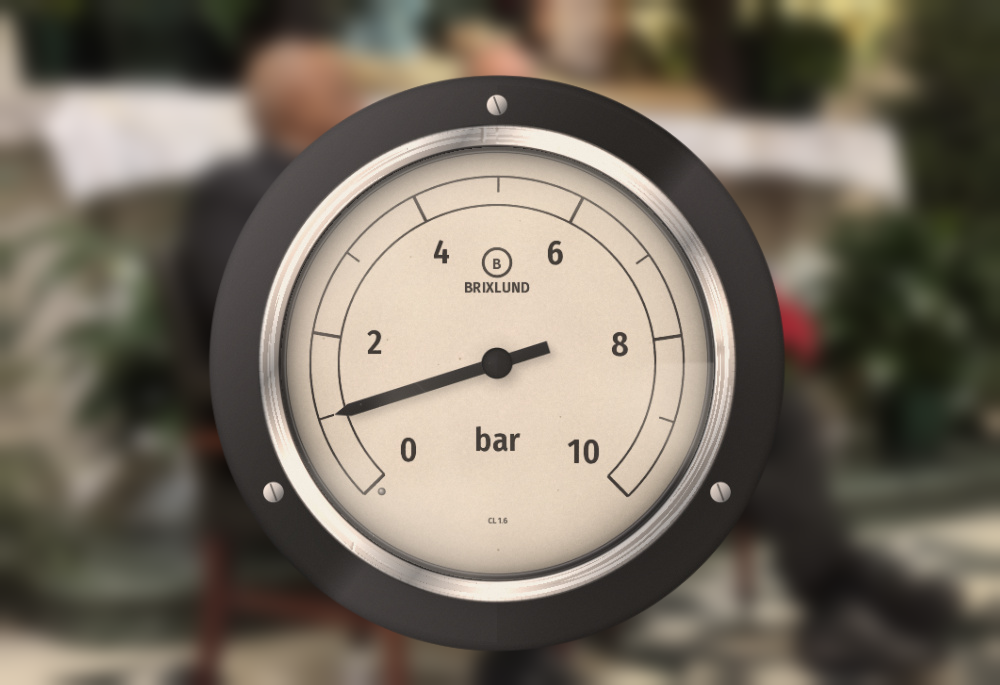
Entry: 1; bar
